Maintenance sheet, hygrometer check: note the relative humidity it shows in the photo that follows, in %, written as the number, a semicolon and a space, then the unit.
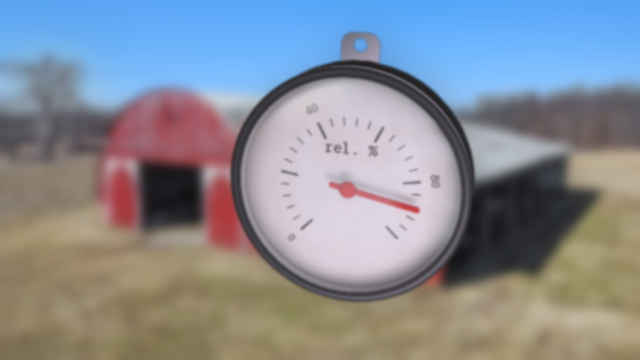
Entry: 88; %
